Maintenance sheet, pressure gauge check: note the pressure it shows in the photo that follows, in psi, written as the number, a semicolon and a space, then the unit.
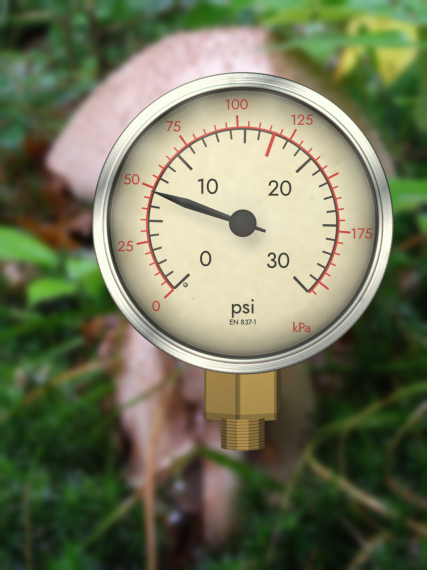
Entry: 7; psi
